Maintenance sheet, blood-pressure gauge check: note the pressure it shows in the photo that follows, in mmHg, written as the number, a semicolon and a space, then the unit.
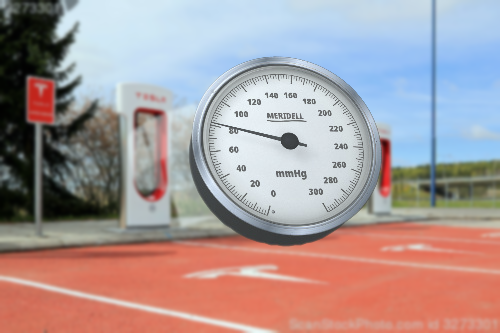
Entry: 80; mmHg
